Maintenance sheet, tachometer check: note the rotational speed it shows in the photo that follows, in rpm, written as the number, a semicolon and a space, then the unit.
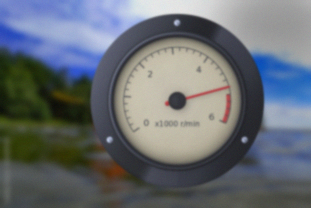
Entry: 5000; rpm
